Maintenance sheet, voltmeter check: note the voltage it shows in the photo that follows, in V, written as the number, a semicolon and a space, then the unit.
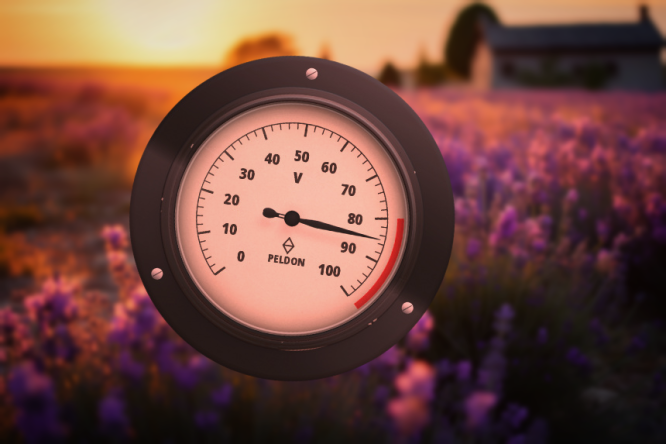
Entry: 85; V
